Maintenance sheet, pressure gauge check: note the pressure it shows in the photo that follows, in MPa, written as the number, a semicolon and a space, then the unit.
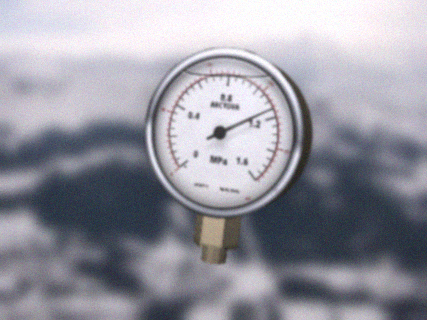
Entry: 1.15; MPa
